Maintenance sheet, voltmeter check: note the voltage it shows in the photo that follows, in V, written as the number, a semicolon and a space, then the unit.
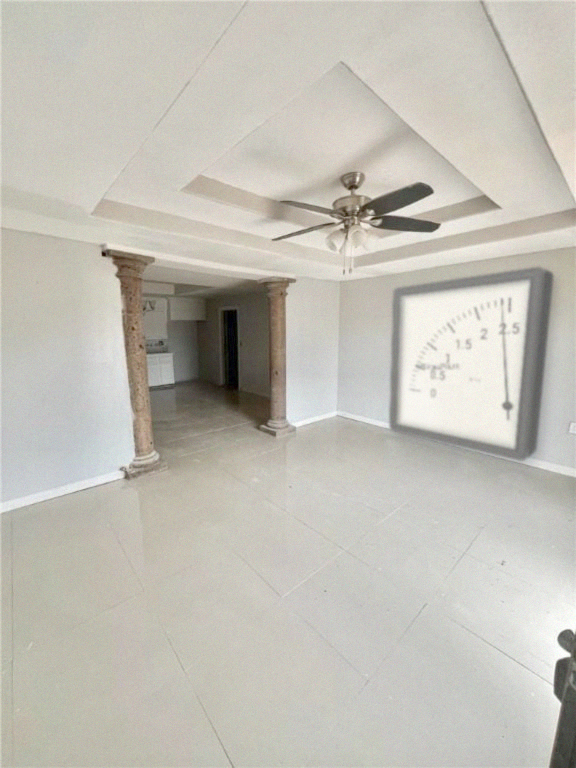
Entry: 2.4; V
